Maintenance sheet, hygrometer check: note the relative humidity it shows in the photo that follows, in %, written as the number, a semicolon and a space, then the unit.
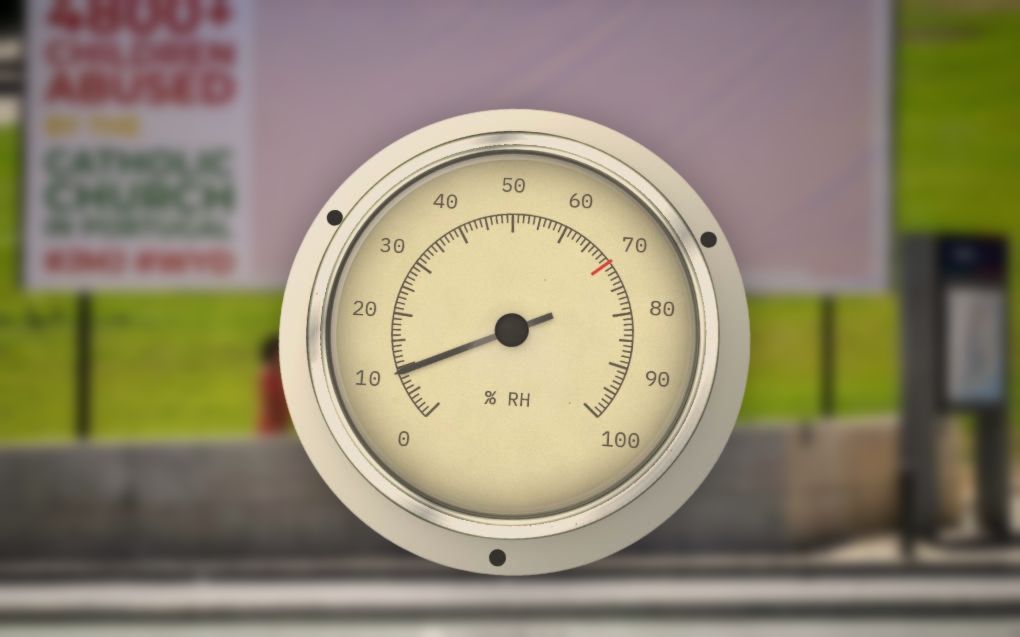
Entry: 9; %
